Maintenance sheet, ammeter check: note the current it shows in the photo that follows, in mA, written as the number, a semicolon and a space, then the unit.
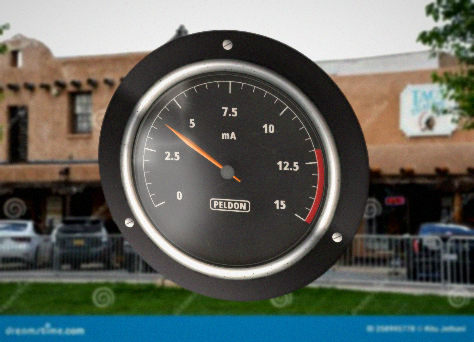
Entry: 4; mA
